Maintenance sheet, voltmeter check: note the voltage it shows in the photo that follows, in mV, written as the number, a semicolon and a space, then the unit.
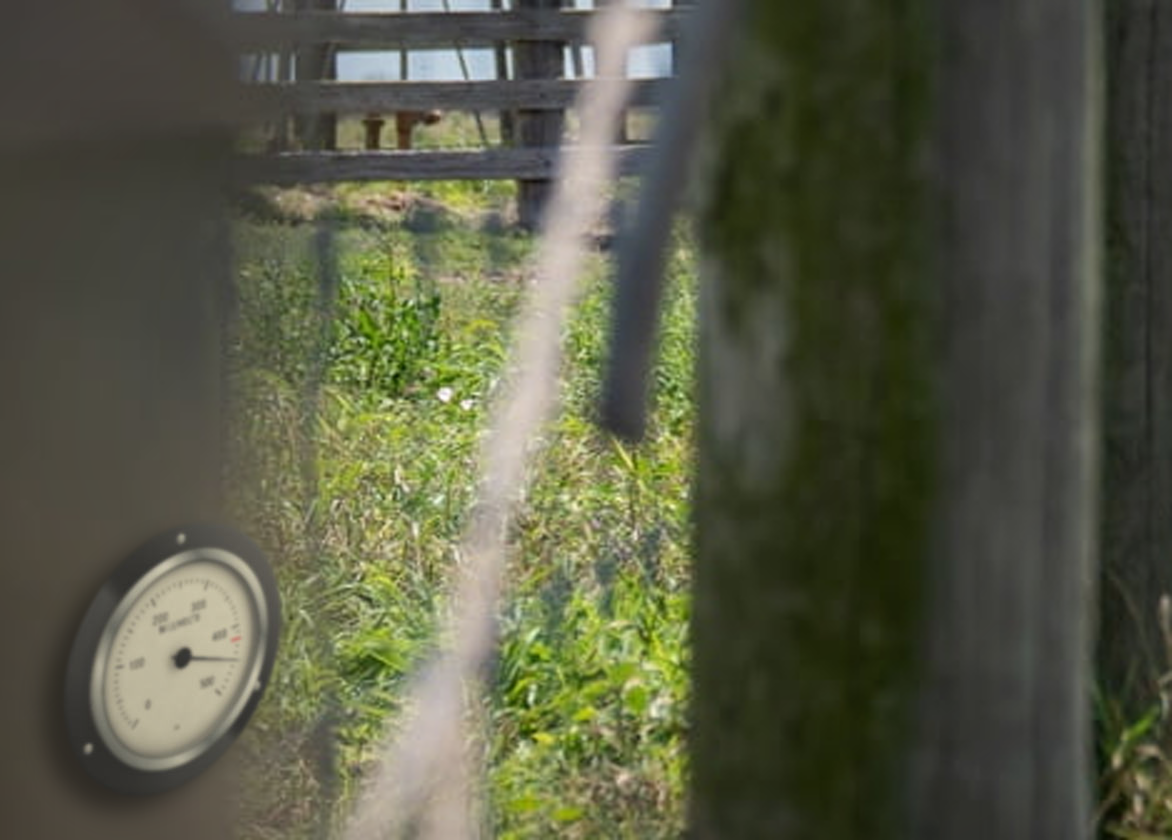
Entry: 450; mV
